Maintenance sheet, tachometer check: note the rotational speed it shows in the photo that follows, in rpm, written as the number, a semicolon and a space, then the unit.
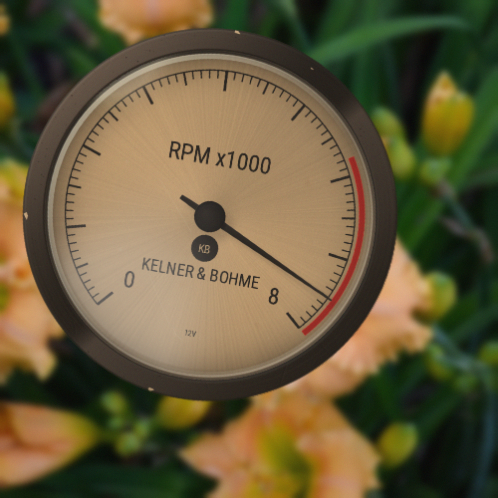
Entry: 7500; rpm
